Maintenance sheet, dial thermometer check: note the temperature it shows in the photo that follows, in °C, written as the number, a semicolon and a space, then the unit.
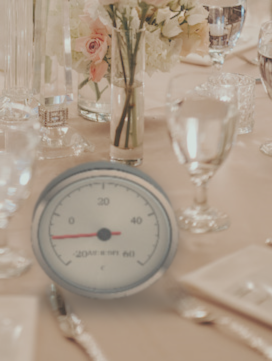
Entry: -8; °C
